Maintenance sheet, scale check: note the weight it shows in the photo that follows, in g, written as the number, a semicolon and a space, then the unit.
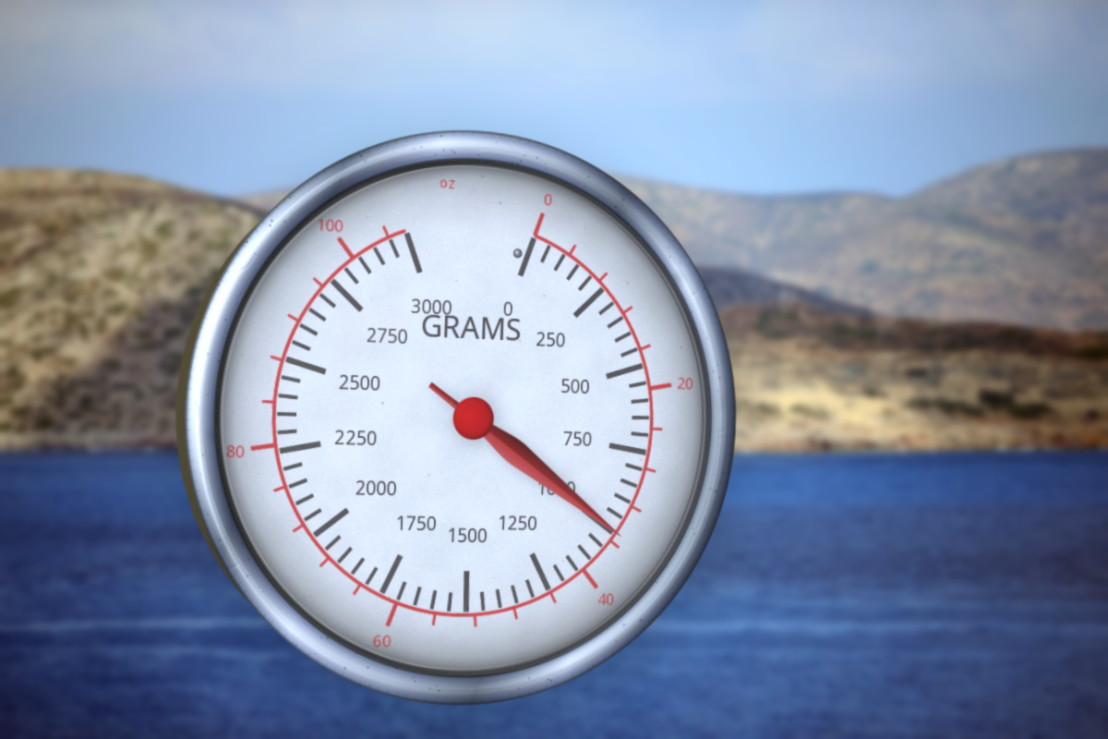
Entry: 1000; g
